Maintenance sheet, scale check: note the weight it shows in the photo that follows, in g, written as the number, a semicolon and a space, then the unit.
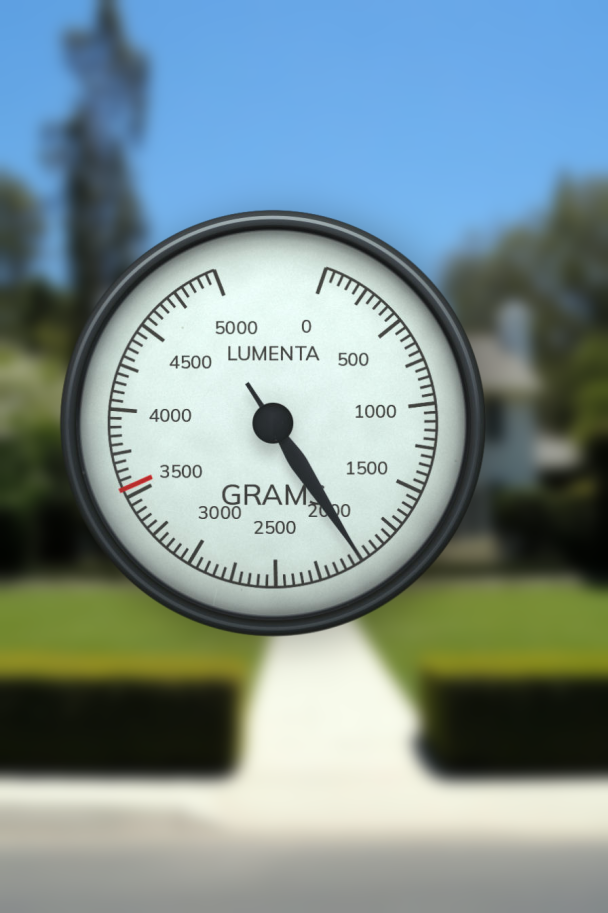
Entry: 2000; g
